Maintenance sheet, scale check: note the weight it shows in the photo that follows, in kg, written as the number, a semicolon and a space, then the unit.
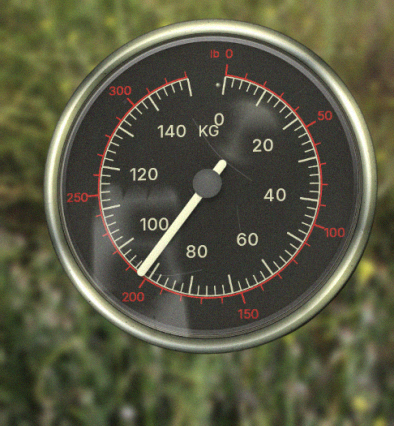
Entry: 92; kg
